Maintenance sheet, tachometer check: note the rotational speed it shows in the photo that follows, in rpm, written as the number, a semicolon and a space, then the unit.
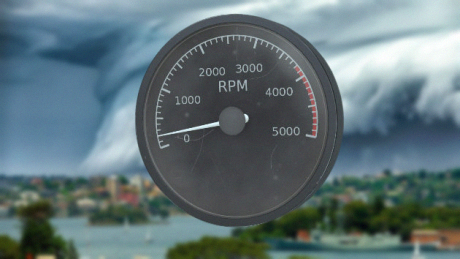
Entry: 200; rpm
